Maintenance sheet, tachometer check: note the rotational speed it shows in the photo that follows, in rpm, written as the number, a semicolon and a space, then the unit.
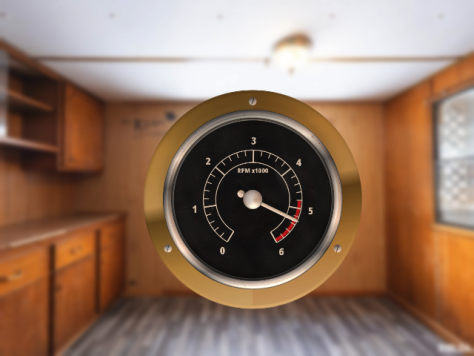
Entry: 5300; rpm
